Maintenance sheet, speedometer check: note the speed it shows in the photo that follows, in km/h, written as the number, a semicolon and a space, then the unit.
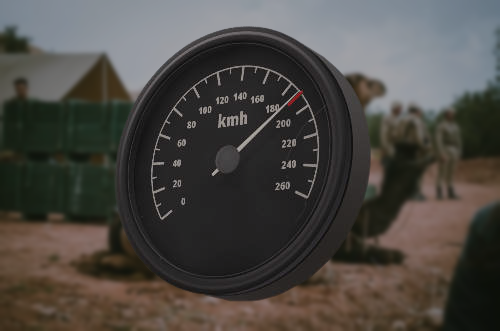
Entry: 190; km/h
